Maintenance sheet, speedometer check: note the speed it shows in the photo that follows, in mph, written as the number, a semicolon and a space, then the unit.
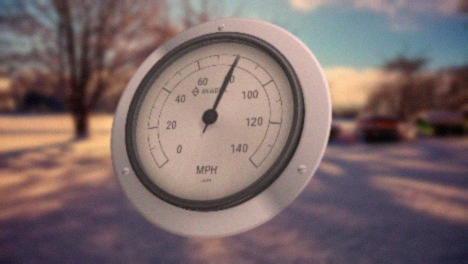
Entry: 80; mph
